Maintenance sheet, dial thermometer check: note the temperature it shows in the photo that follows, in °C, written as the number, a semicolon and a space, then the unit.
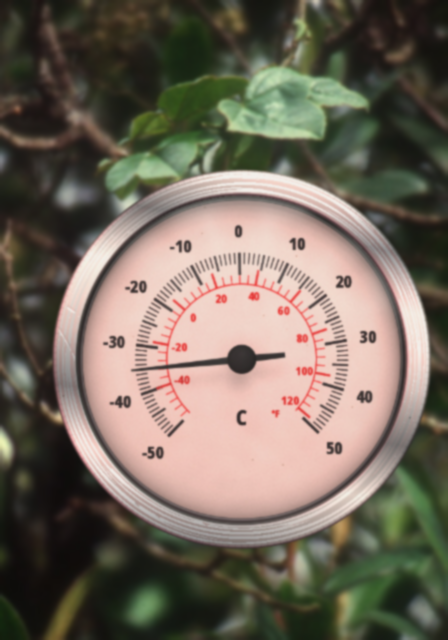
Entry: -35; °C
